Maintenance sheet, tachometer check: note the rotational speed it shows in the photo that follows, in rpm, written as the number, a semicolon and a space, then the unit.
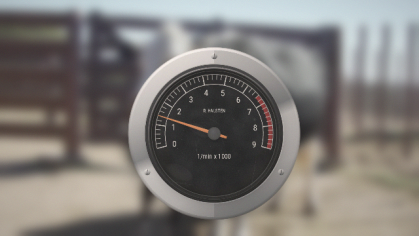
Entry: 1400; rpm
